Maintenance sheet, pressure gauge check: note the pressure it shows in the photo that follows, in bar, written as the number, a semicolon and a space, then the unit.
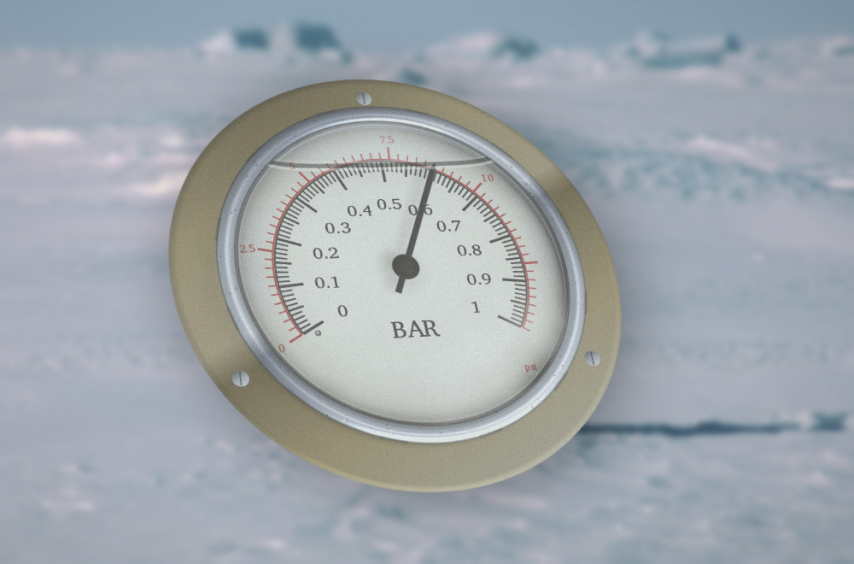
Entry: 0.6; bar
